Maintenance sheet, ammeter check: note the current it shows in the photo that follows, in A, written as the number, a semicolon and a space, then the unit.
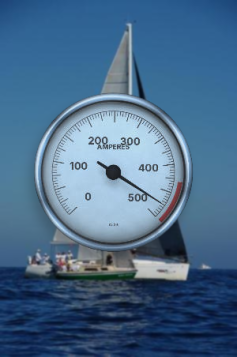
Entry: 475; A
